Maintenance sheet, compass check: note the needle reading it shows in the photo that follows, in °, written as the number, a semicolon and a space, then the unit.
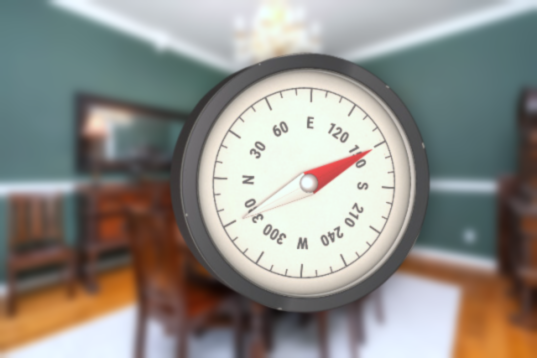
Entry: 150; °
